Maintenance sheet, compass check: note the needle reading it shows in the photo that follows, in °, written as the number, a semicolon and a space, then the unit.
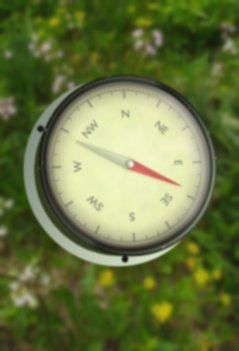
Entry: 115; °
